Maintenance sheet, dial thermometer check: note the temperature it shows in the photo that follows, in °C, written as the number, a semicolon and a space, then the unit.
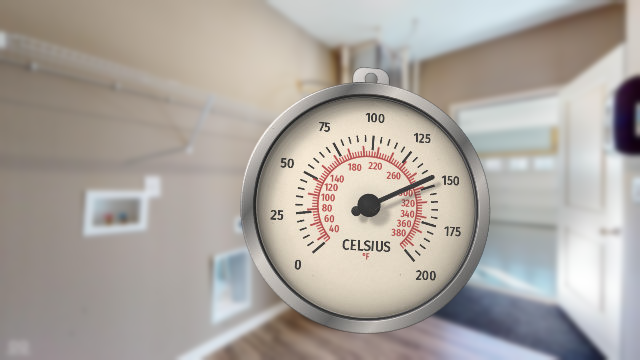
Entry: 145; °C
